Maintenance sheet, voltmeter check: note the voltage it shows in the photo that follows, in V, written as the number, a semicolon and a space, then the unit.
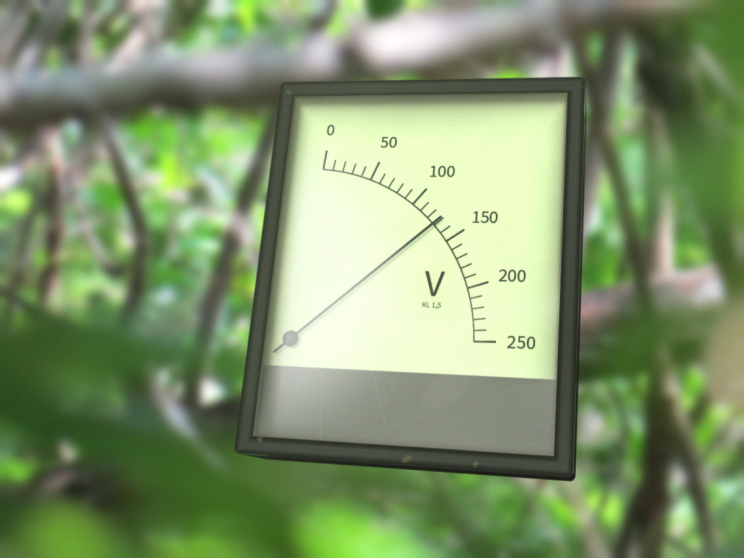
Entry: 130; V
